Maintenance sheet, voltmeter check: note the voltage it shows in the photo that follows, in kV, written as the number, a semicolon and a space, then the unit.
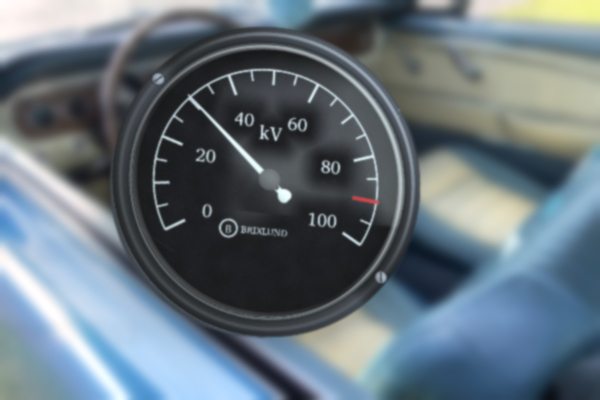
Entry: 30; kV
